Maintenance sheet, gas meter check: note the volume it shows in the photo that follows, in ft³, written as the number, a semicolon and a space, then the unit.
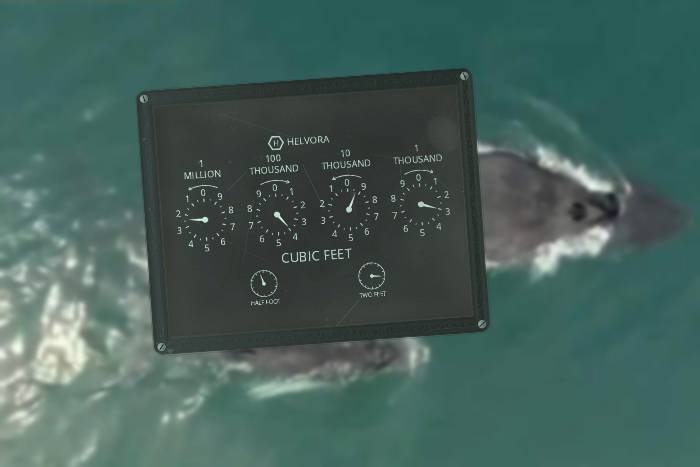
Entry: 239300; ft³
